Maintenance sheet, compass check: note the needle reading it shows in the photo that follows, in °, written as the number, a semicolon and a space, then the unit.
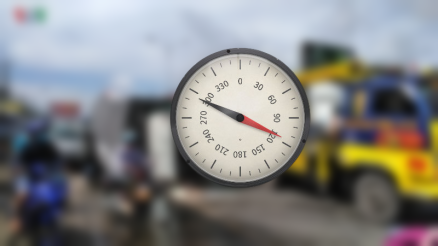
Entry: 115; °
